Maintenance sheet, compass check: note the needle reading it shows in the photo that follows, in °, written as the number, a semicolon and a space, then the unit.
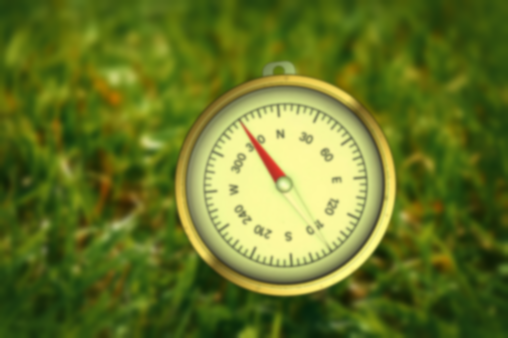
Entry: 330; °
